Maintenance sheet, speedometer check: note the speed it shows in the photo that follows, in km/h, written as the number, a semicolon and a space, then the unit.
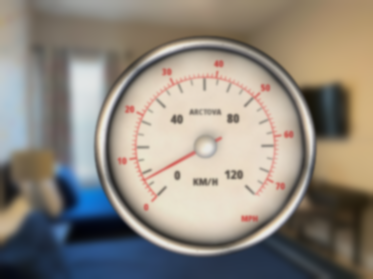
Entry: 7.5; km/h
